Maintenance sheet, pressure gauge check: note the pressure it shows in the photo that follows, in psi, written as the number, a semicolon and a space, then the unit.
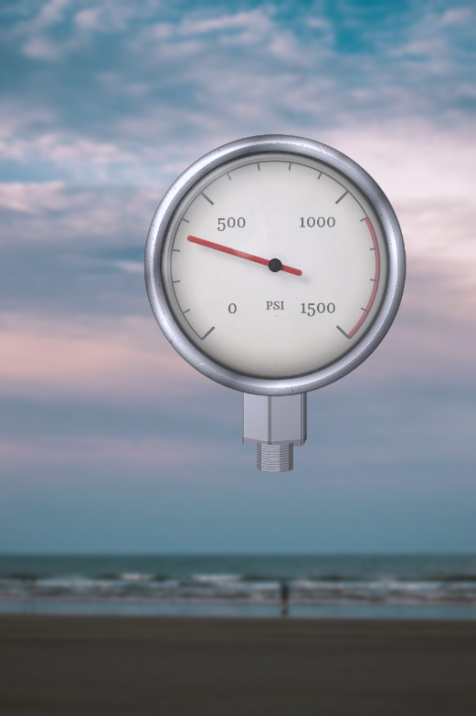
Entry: 350; psi
